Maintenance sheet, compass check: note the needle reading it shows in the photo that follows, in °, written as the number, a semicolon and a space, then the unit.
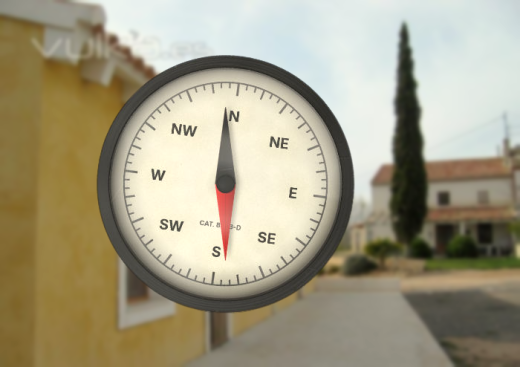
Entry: 172.5; °
